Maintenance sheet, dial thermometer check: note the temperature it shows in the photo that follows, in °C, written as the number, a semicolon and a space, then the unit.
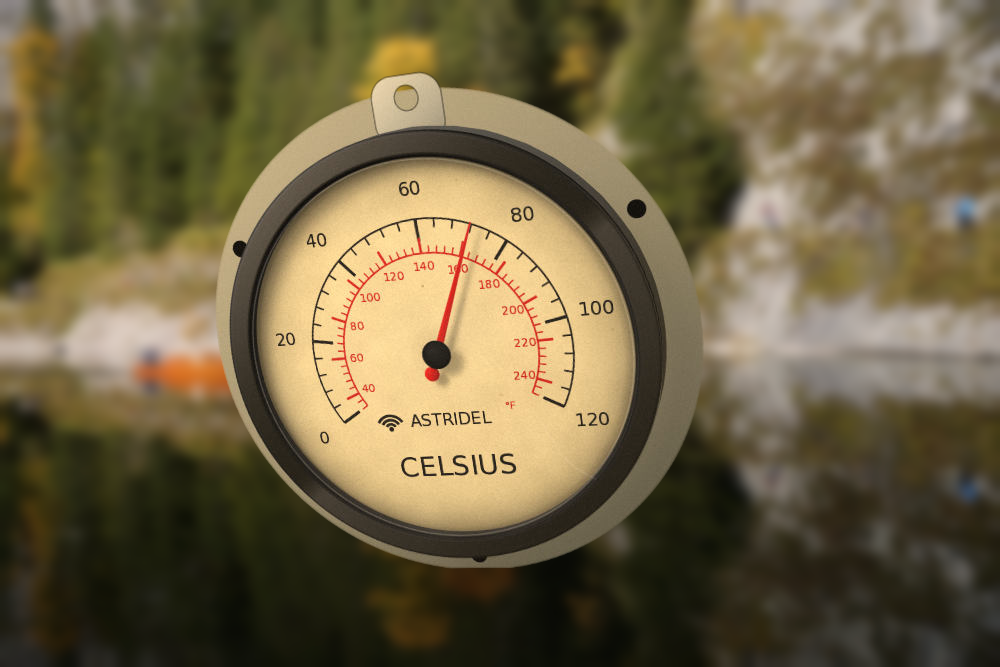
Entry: 72; °C
